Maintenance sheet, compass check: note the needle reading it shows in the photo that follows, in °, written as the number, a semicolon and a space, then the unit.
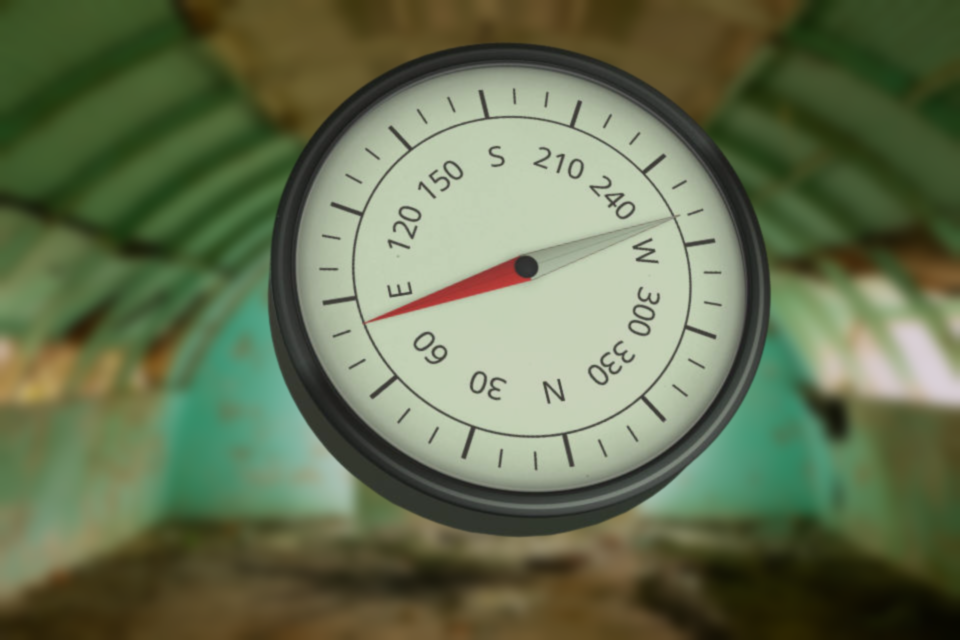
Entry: 80; °
